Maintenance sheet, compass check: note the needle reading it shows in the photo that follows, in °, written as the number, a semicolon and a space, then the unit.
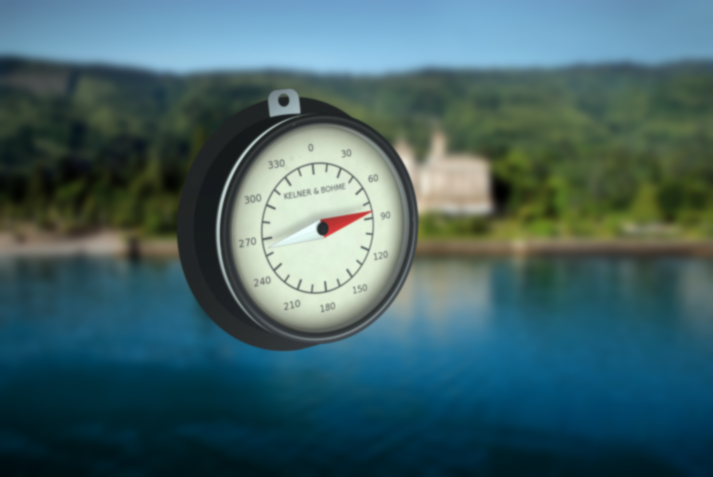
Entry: 82.5; °
